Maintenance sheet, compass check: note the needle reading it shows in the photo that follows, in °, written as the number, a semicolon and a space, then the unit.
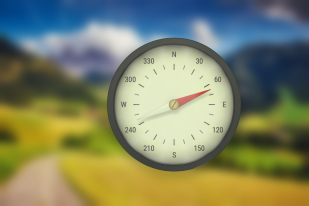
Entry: 67.5; °
